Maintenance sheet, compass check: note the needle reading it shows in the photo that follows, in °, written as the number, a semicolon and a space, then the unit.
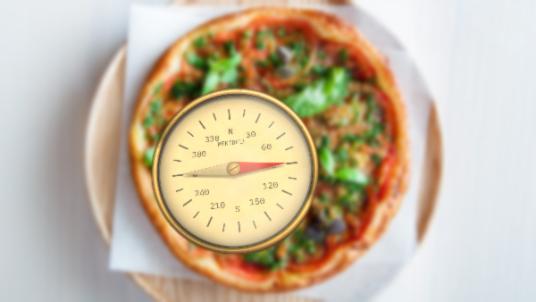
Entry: 90; °
